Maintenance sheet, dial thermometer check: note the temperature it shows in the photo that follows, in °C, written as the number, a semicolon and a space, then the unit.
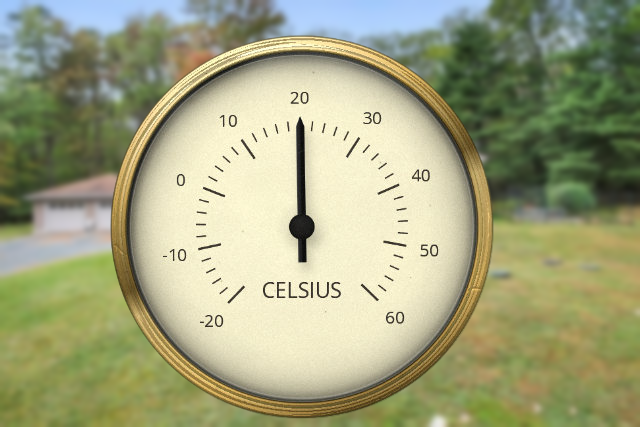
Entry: 20; °C
